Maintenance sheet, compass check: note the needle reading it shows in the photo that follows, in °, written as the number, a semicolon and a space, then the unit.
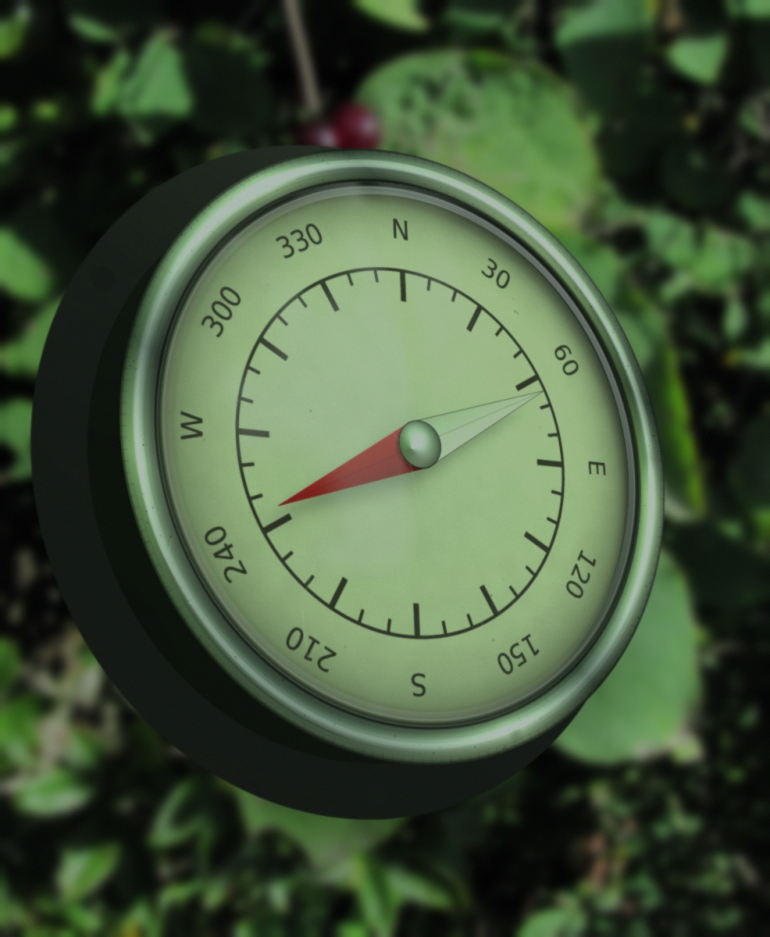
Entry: 245; °
